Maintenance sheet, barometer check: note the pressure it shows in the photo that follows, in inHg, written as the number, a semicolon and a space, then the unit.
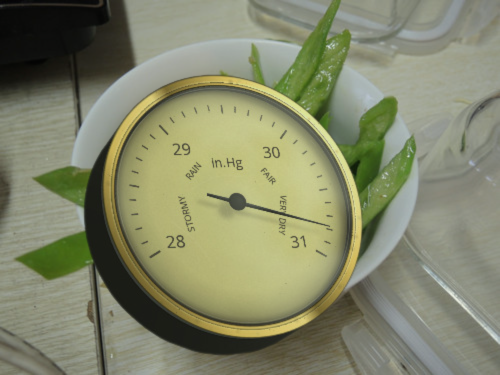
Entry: 30.8; inHg
